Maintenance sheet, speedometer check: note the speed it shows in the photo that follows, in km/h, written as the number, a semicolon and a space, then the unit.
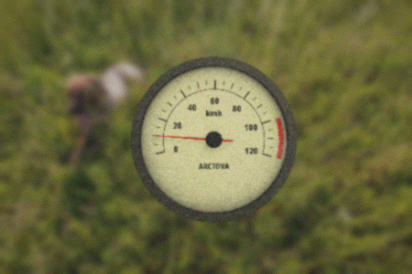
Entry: 10; km/h
